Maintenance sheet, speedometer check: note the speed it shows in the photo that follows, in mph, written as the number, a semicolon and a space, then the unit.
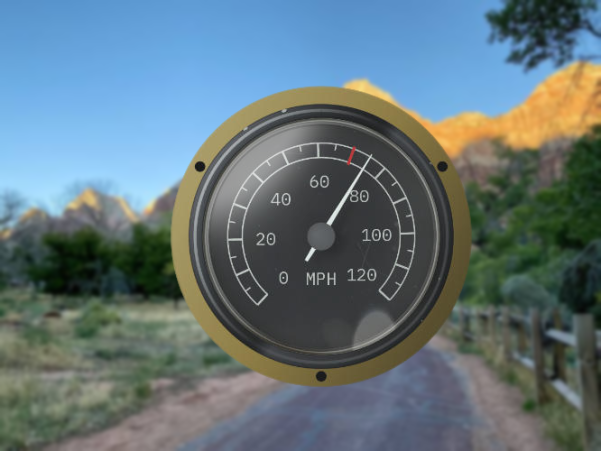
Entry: 75; mph
